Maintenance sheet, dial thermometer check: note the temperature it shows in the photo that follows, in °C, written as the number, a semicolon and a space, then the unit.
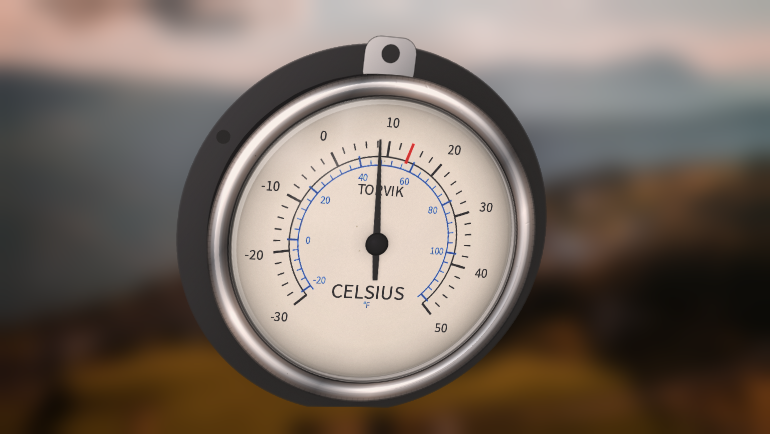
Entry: 8; °C
